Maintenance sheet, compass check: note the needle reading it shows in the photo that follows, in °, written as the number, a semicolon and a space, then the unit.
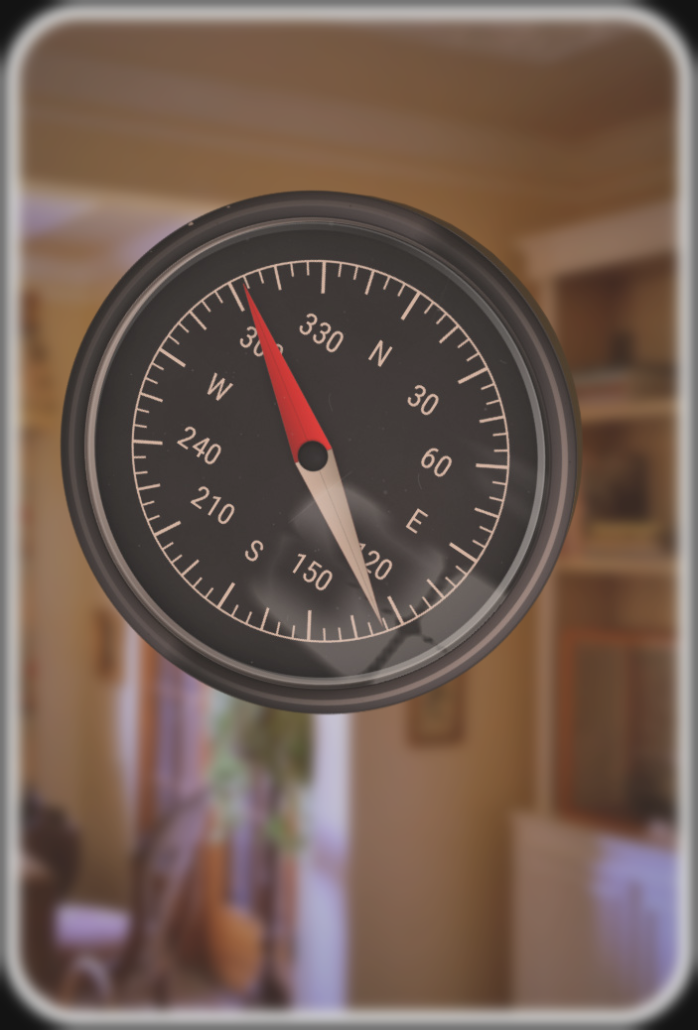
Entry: 305; °
